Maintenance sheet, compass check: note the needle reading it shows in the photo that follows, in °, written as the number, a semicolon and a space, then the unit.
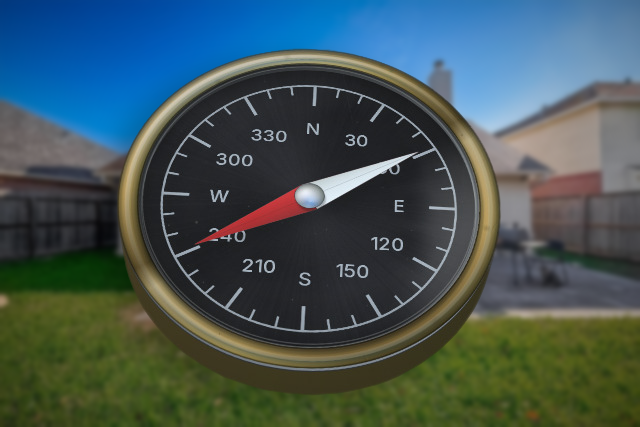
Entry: 240; °
